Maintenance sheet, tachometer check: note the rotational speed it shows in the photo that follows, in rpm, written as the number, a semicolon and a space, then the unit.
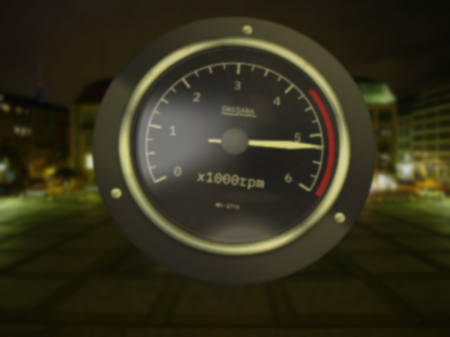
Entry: 5250; rpm
